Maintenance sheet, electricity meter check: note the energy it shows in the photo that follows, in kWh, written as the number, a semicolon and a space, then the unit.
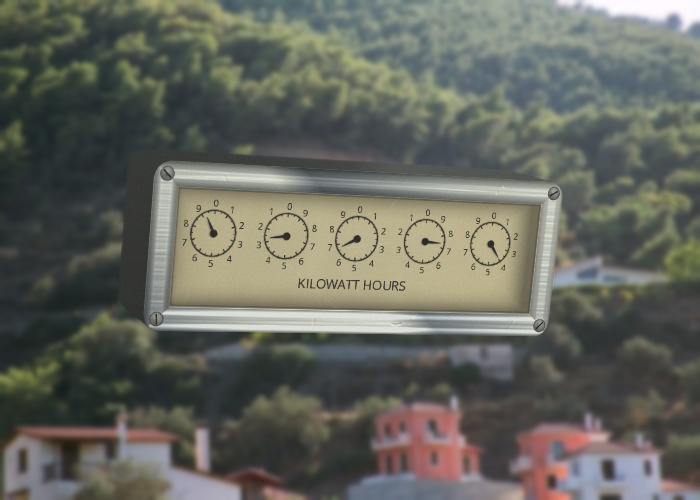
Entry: 92674; kWh
